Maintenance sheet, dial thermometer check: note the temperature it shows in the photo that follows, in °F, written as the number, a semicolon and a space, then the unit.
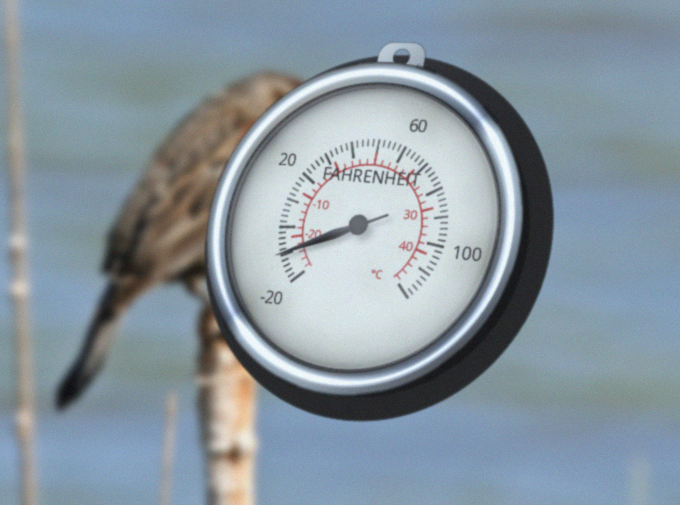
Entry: -10; °F
